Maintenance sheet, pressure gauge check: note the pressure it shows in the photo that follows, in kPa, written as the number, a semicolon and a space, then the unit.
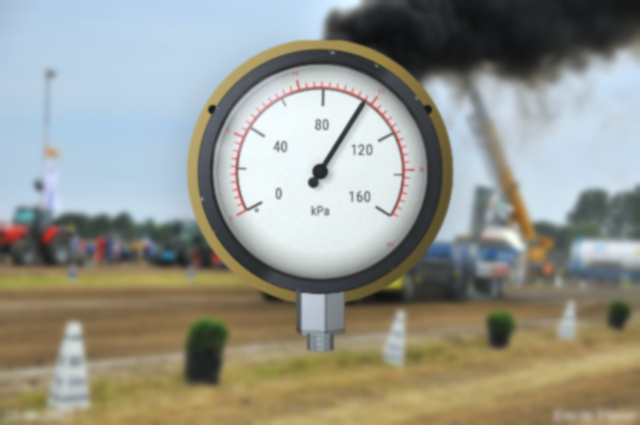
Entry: 100; kPa
